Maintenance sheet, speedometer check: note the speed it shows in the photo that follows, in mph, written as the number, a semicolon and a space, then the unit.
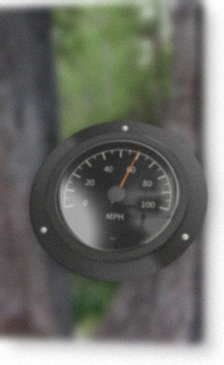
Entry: 60; mph
